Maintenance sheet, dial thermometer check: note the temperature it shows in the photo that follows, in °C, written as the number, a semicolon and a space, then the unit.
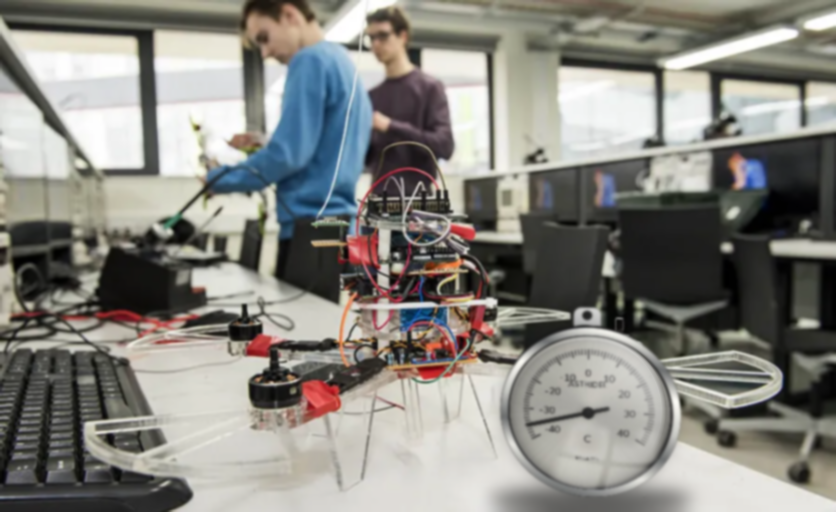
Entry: -35; °C
